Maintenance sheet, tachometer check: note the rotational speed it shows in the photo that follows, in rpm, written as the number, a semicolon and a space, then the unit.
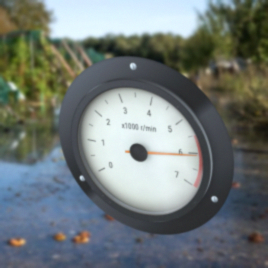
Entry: 6000; rpm
